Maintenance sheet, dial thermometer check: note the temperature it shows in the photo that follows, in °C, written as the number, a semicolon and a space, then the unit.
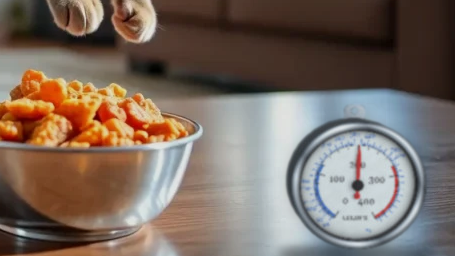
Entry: 200; °C
